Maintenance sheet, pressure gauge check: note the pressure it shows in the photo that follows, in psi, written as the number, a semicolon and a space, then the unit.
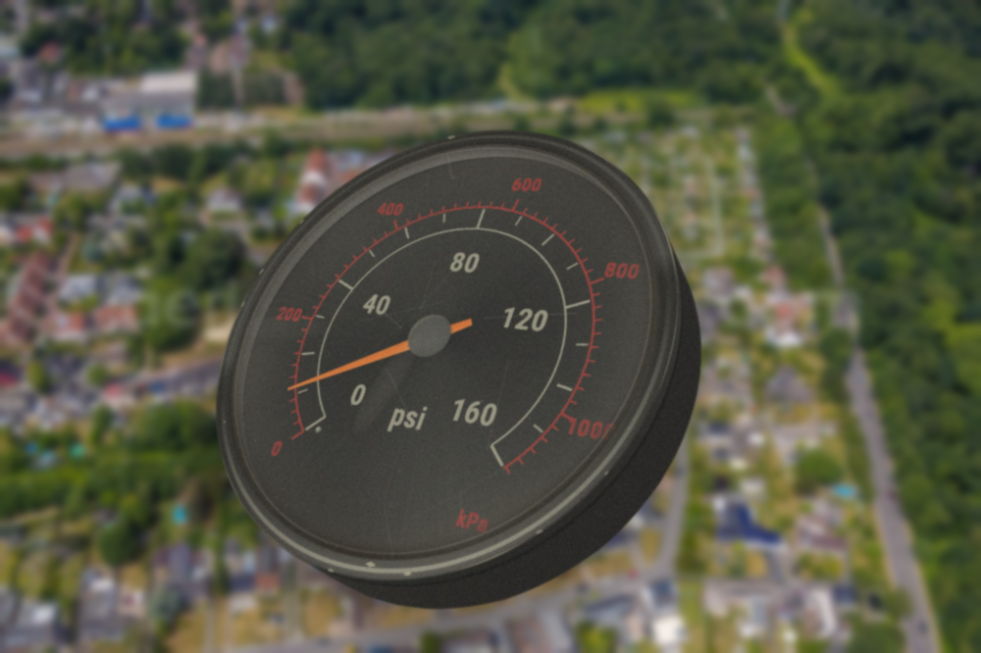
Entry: 10; psi
